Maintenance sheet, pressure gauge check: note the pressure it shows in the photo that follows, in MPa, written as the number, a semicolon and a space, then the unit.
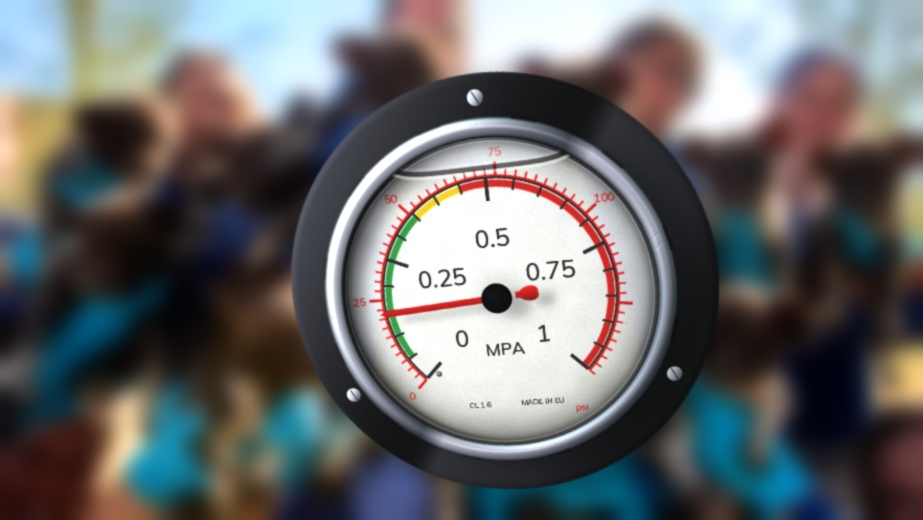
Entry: 0.15; MPa
